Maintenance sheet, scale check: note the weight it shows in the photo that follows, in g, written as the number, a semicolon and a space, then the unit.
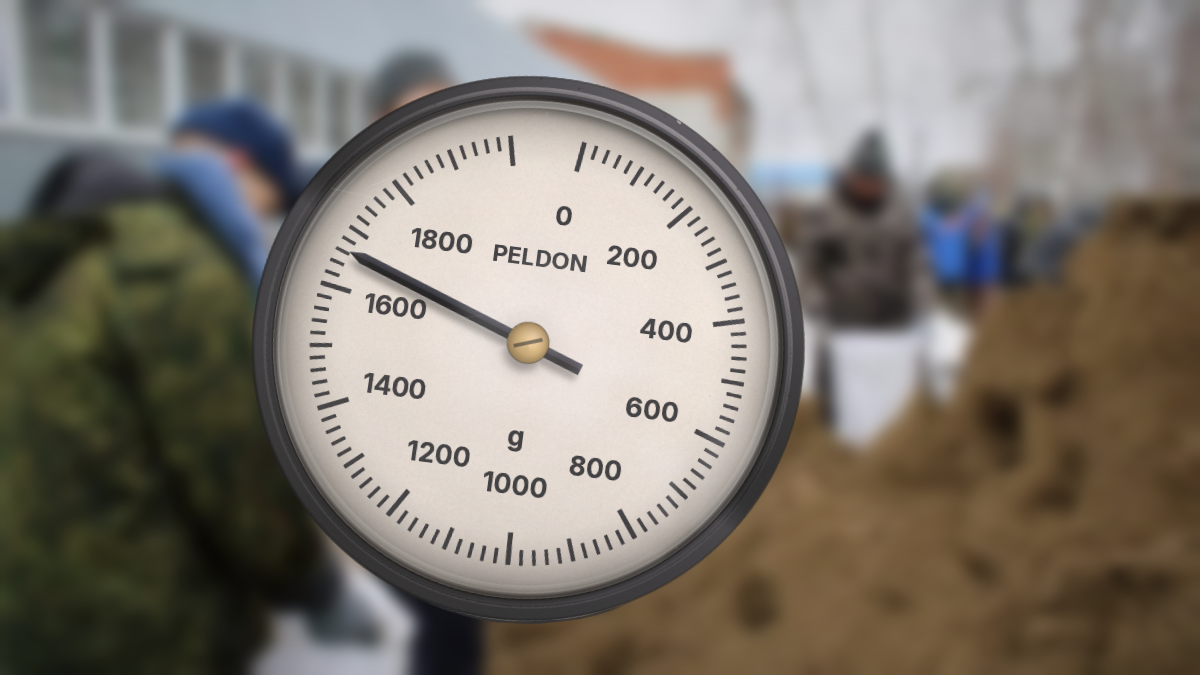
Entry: 1660; g
